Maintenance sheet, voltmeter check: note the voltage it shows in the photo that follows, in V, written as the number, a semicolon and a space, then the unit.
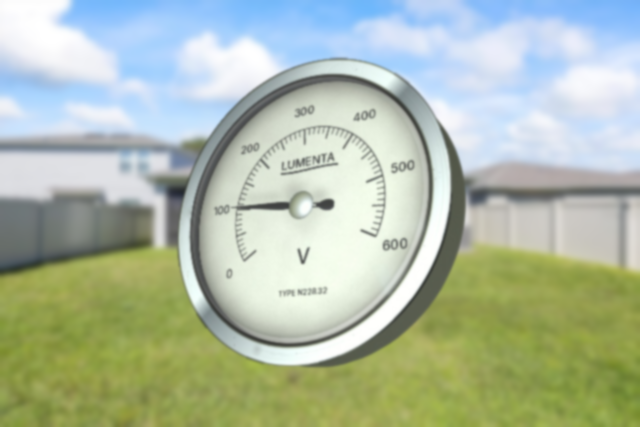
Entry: 100; V
